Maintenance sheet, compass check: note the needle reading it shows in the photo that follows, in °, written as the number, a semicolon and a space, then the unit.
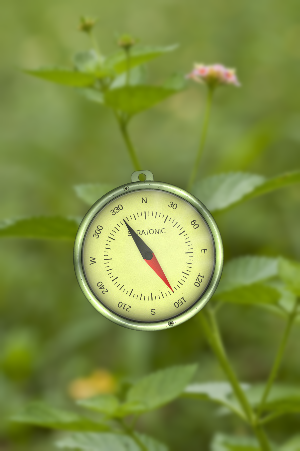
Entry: 150; °
